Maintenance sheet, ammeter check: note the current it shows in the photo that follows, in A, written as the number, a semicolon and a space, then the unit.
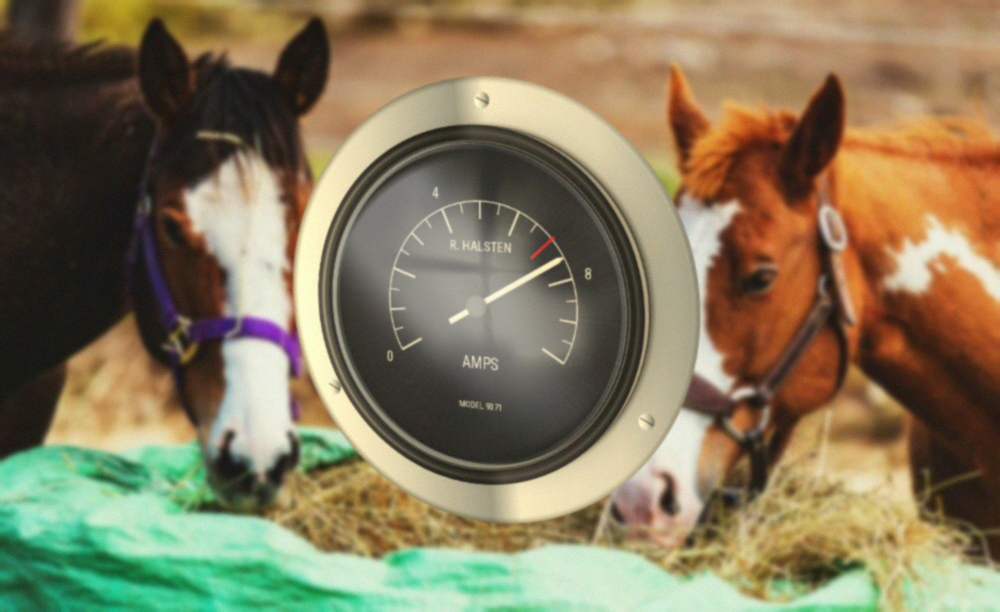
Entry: 7.5; A
